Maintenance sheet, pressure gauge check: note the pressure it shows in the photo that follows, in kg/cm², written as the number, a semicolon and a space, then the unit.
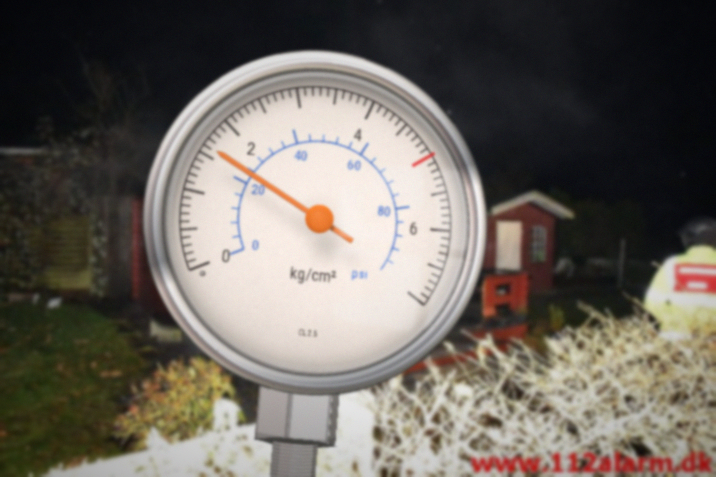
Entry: 1.6; kg/cm²
